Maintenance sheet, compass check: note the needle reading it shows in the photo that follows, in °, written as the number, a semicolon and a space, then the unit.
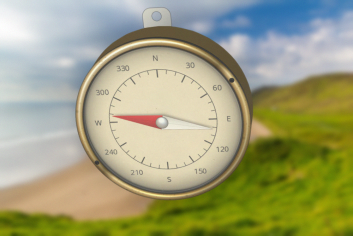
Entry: 280; °
